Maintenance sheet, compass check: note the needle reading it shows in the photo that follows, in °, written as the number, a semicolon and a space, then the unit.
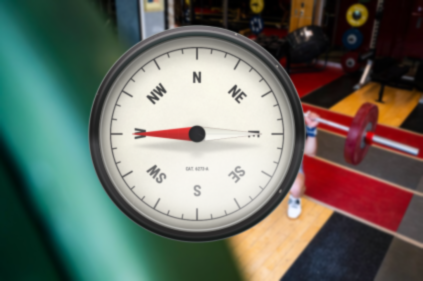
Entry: 270; °
